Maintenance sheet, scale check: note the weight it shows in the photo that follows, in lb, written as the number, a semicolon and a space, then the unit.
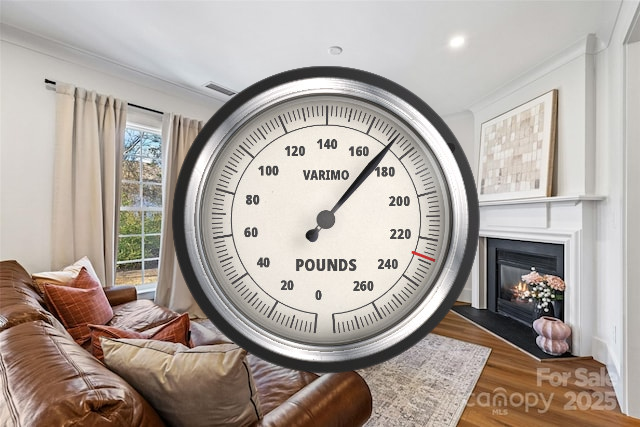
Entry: 172; lb
